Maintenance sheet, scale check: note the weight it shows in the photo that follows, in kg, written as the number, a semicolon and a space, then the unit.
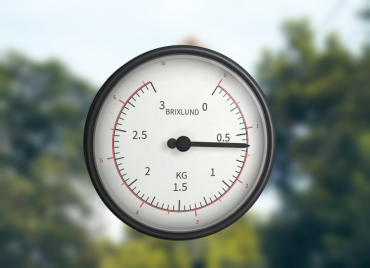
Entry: 0.6; kg
